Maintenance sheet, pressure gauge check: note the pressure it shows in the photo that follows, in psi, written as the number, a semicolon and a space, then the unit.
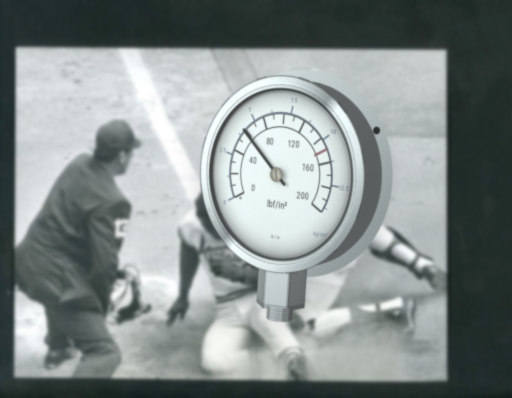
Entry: 60; psi
